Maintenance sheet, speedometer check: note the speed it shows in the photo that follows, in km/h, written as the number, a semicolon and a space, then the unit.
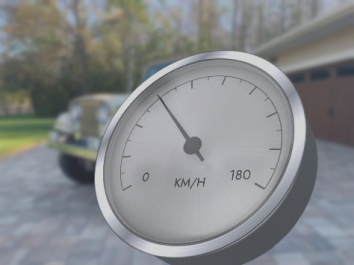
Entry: 60; km/h
